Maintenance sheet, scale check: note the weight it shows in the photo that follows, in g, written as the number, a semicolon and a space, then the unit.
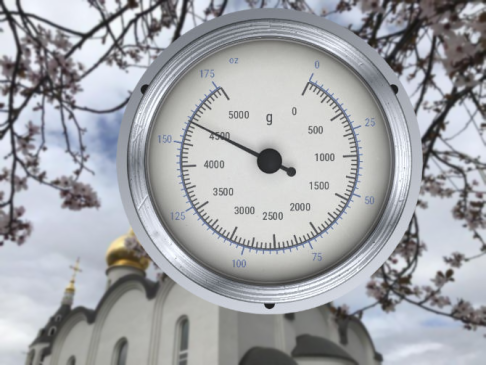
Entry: 4500; g
